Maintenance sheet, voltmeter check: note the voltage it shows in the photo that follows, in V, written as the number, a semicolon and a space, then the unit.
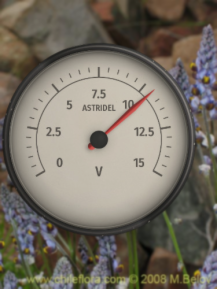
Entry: 10.5; V
